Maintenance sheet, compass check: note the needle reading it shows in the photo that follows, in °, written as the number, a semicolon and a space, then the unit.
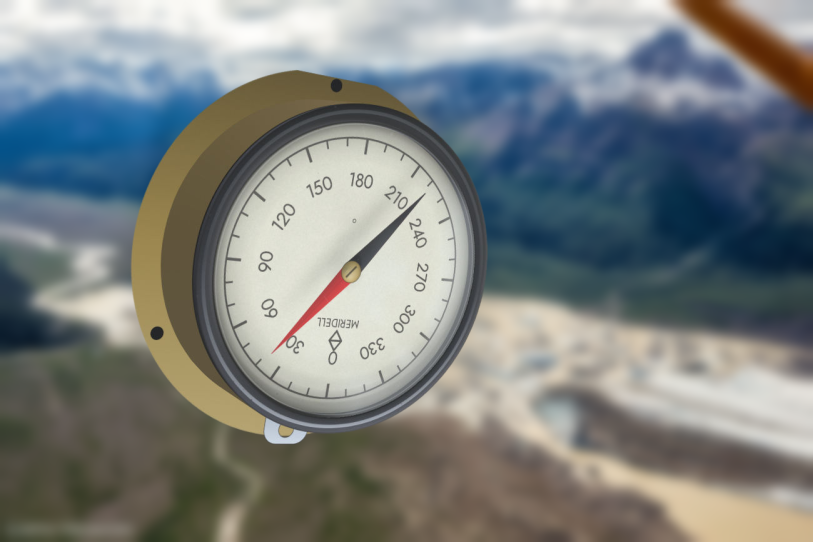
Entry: 40; °
